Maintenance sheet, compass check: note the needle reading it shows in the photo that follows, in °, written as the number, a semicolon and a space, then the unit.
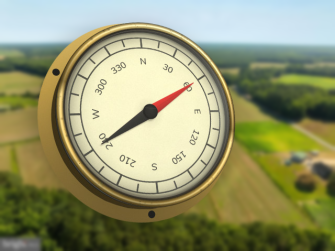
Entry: 60; °
